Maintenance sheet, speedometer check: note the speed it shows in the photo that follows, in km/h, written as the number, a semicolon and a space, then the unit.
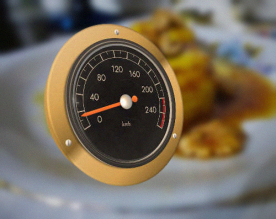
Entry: 15; km/h
